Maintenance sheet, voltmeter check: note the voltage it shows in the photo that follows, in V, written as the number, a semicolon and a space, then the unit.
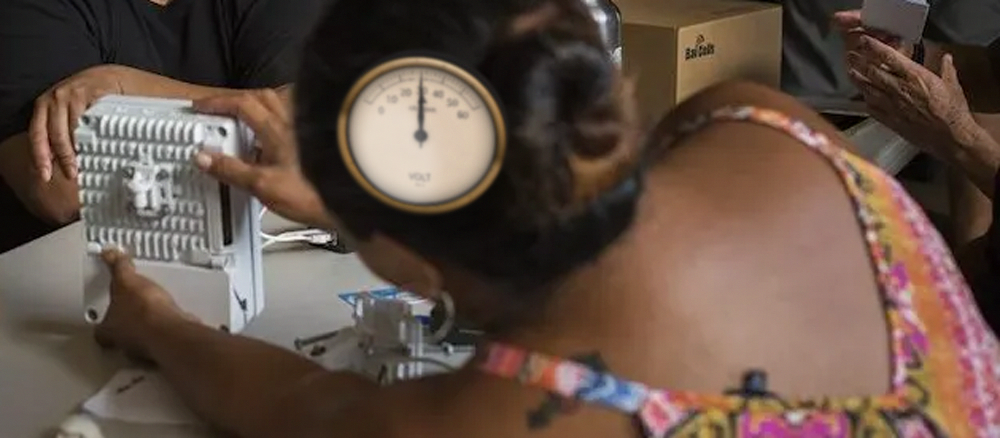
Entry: 30; V
